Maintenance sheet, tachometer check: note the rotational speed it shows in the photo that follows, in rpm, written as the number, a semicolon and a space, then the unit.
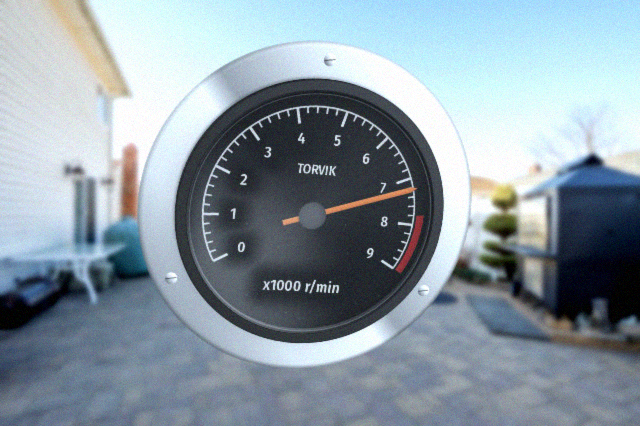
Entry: 7200; rpm
